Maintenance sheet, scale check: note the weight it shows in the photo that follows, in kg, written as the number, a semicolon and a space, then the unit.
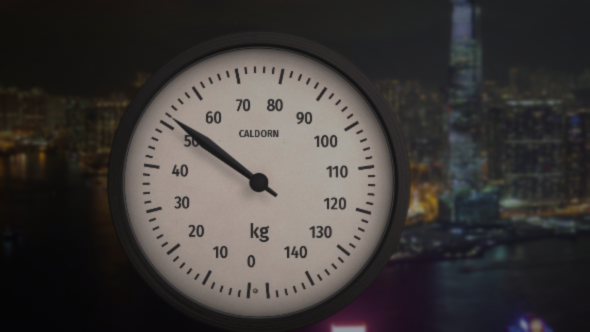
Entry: 52; kg
